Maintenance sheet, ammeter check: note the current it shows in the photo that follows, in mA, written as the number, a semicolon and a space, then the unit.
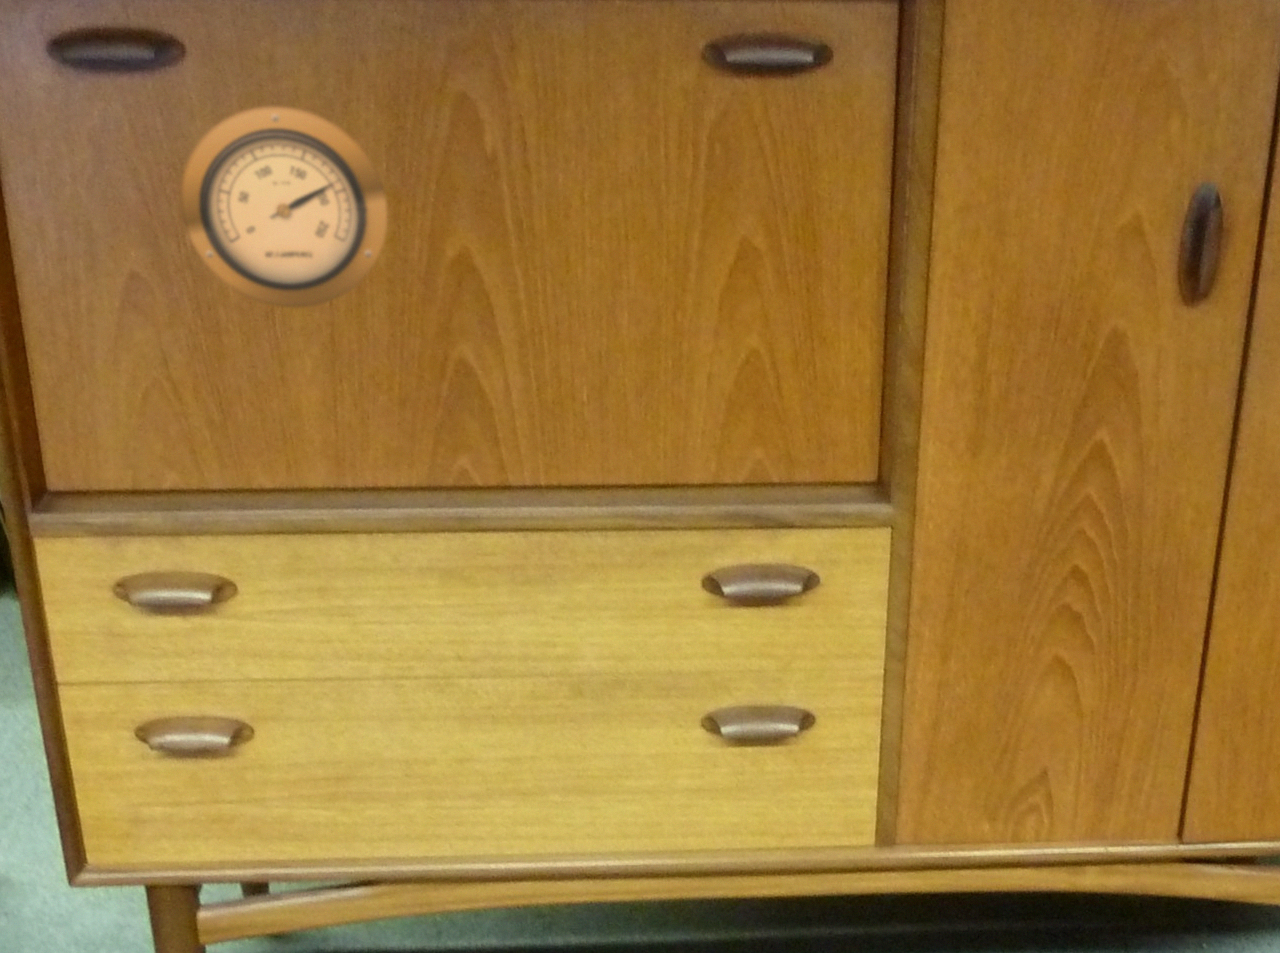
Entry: 190; mA
